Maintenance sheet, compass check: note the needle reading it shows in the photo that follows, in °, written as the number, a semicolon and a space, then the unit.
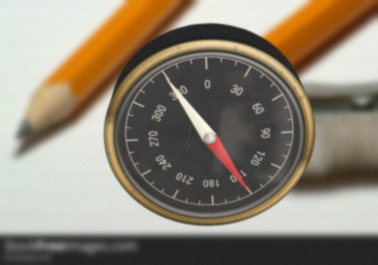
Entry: 150; °
